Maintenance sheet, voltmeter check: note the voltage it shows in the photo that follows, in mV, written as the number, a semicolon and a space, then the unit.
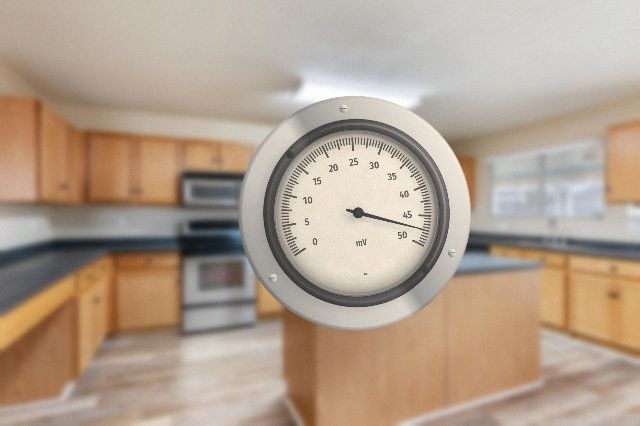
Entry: 47.5; mV
